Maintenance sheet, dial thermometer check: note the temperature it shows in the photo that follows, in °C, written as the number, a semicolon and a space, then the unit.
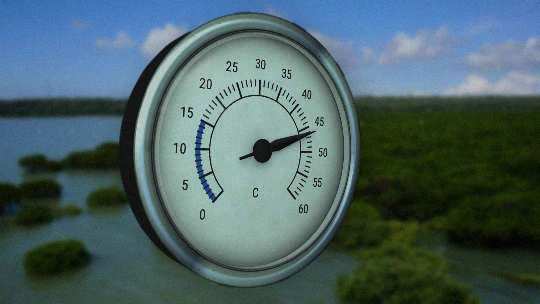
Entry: 46; °C
